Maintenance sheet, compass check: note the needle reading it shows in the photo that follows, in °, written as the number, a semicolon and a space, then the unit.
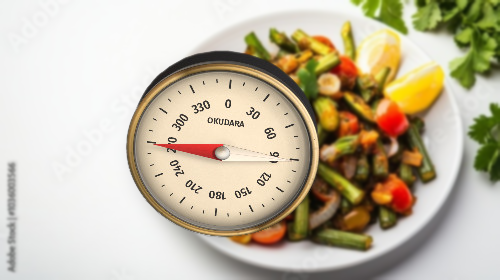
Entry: 270; °
